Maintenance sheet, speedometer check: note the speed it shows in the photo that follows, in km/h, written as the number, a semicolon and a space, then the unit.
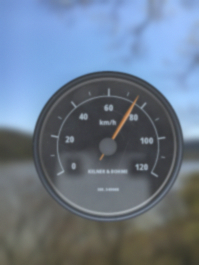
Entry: 75; km/h
